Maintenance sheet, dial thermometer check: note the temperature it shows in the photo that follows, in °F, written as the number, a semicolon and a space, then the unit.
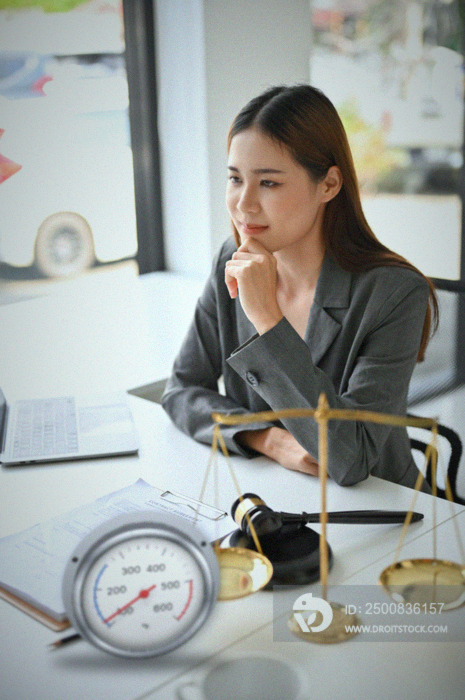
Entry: 120; °F
